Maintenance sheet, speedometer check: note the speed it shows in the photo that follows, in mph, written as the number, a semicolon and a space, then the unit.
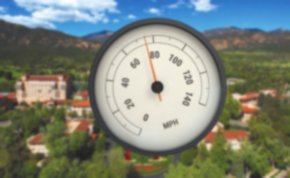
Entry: 75; mph
